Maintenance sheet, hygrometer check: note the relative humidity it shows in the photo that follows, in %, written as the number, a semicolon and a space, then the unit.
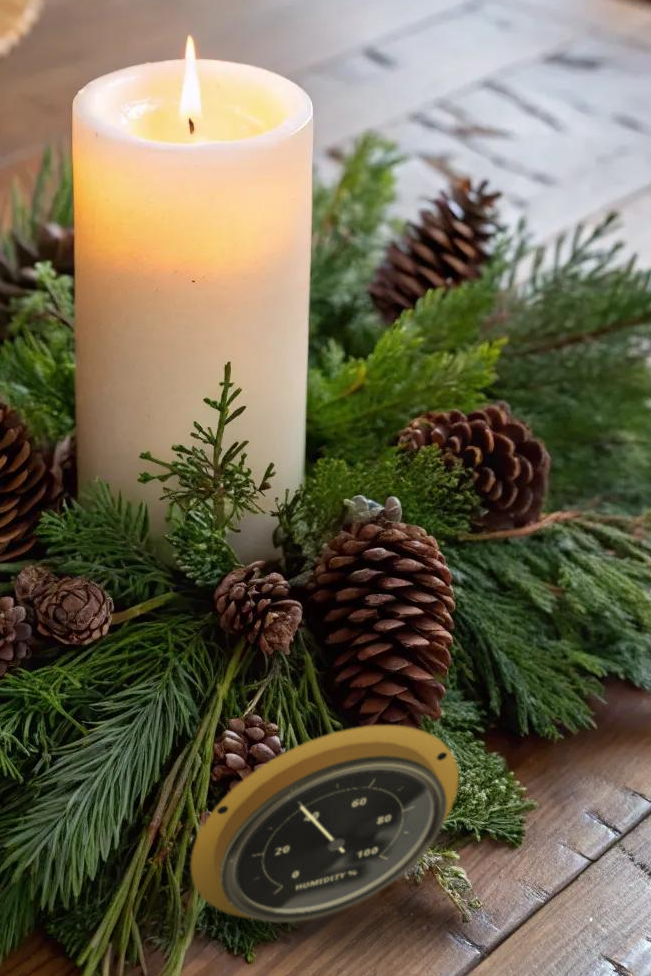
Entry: 40; %
